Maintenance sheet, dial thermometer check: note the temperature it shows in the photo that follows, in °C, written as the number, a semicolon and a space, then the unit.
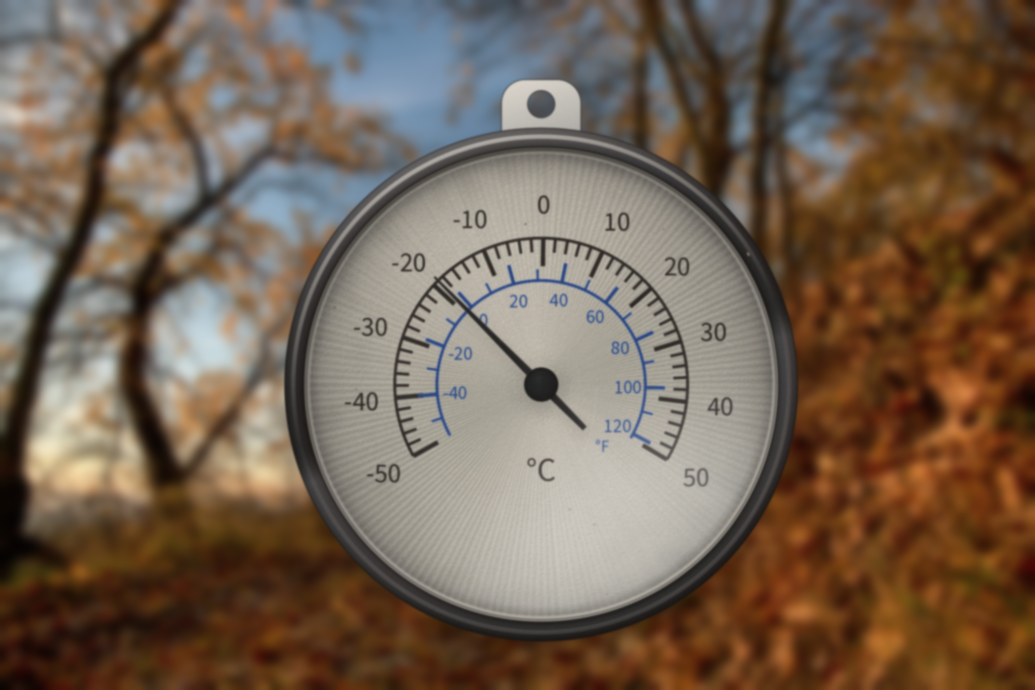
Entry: -19; °C
